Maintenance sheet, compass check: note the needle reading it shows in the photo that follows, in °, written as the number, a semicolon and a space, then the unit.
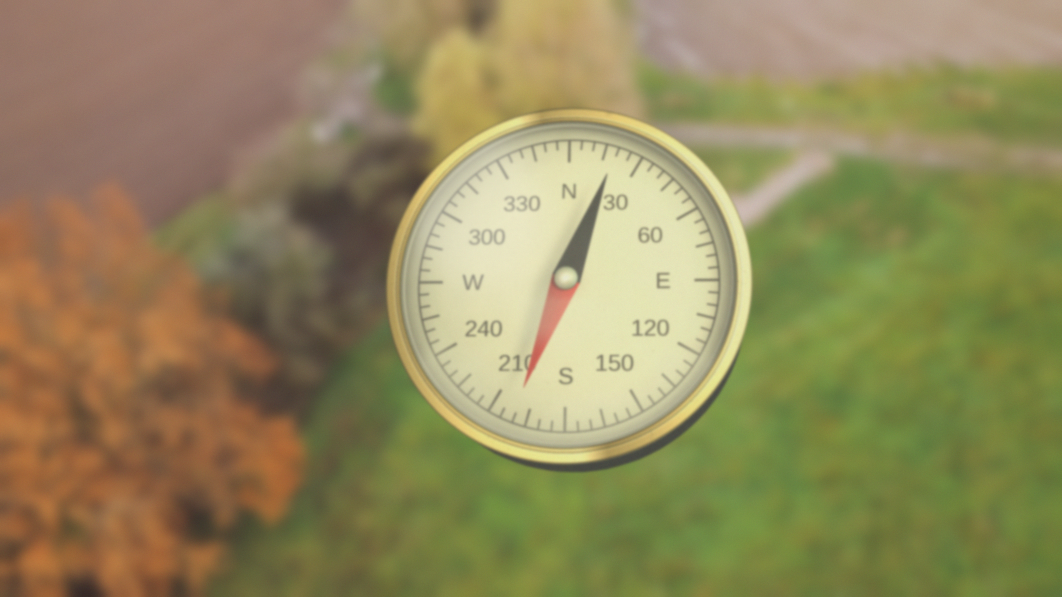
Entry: 200; °
